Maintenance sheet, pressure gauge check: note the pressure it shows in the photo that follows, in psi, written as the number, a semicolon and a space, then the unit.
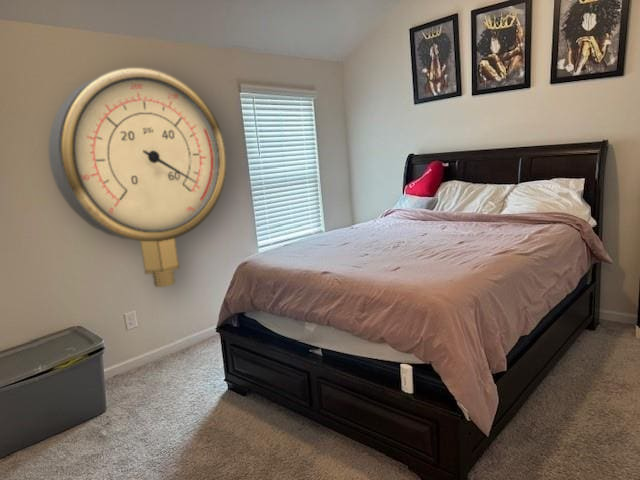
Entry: 57.5; psi
